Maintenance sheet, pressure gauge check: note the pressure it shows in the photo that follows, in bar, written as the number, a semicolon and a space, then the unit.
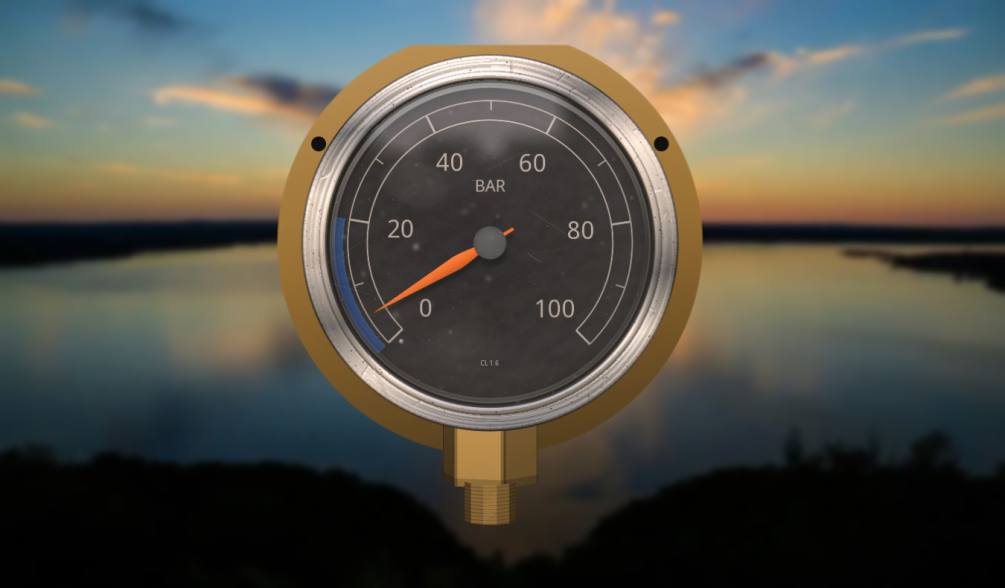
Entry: 5; bar
